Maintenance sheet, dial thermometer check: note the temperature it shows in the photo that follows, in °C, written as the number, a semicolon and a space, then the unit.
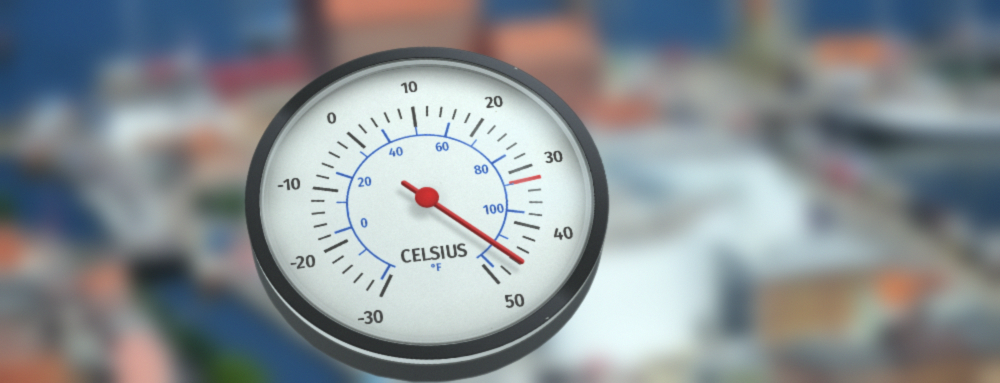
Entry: 46; °C
